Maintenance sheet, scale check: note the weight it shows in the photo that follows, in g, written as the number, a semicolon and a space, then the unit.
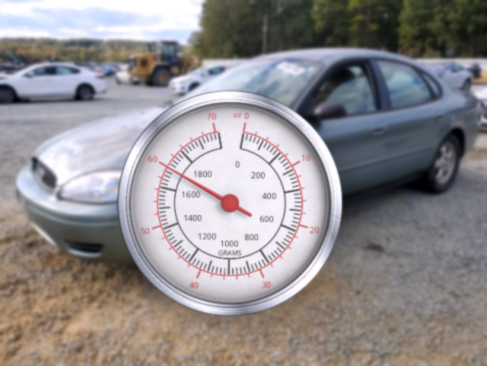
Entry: 1700; g
